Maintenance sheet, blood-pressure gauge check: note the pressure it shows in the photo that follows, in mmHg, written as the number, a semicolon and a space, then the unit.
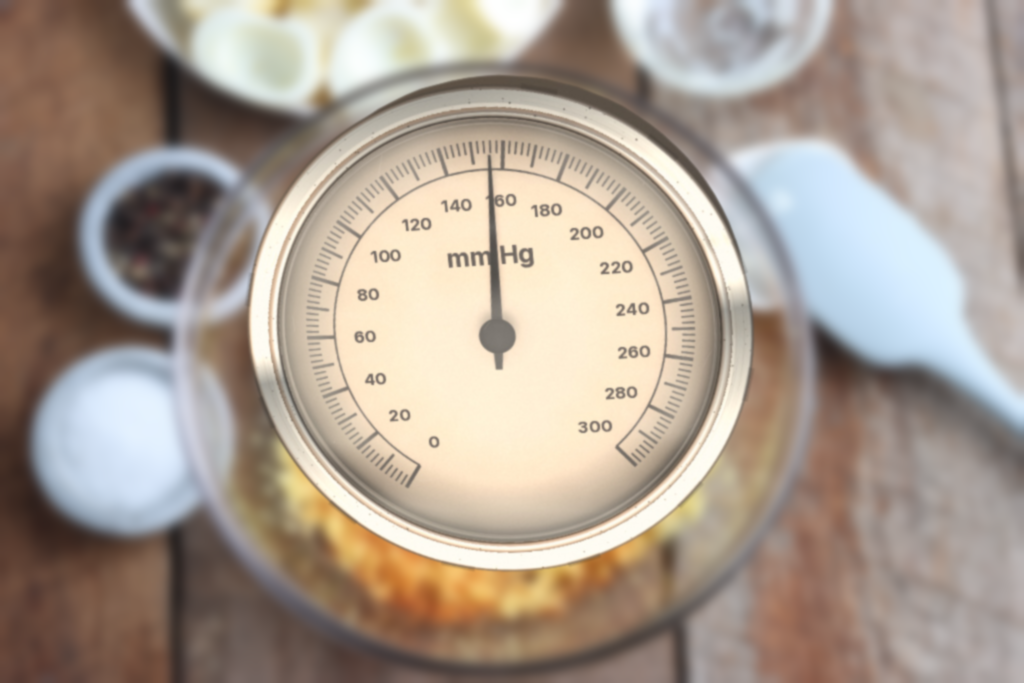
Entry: 156; mmHg
